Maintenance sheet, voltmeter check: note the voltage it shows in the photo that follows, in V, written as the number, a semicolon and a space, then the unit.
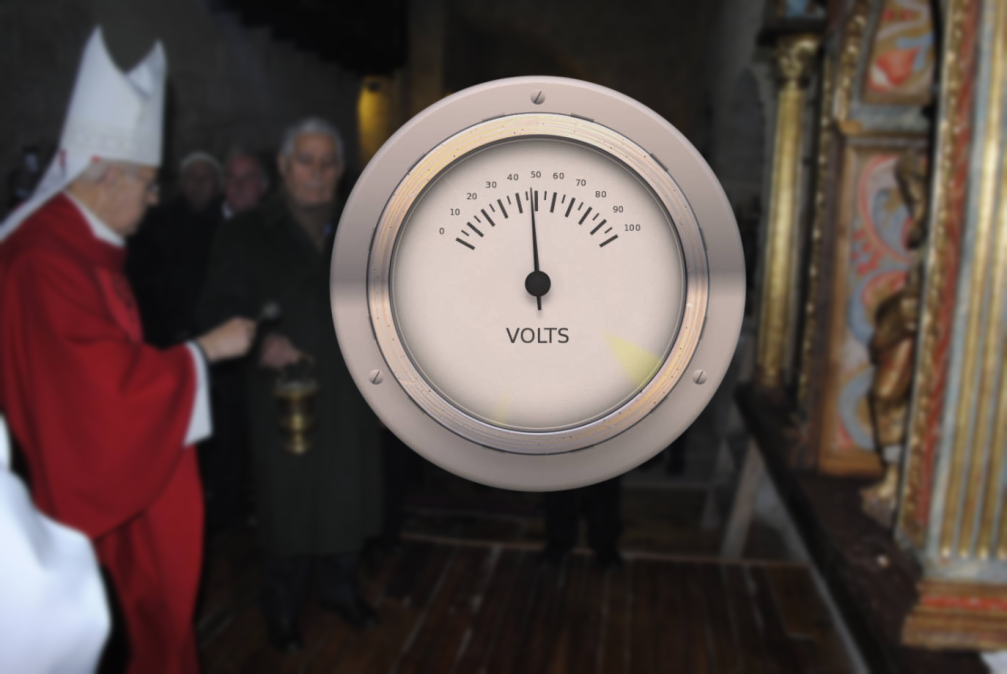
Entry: 47.5; V
